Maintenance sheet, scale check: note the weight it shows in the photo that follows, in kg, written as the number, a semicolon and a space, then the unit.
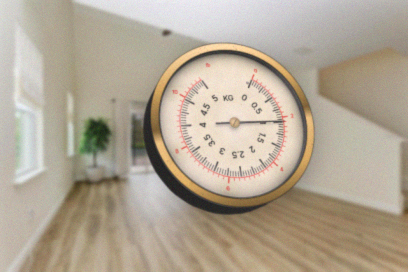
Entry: 1; kg
